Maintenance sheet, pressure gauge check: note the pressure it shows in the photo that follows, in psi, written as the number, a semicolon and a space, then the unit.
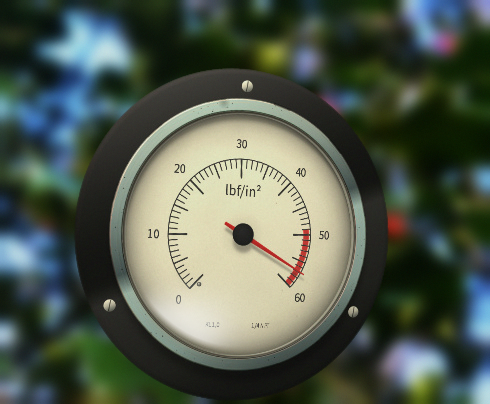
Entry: 57; psi
